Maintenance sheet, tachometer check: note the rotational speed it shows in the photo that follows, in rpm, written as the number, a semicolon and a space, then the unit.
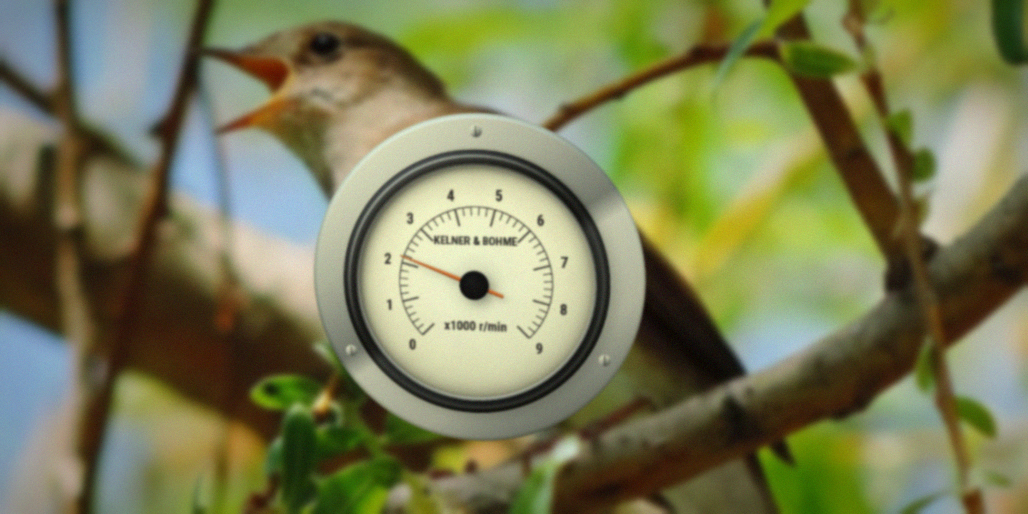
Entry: 2200; rpm
